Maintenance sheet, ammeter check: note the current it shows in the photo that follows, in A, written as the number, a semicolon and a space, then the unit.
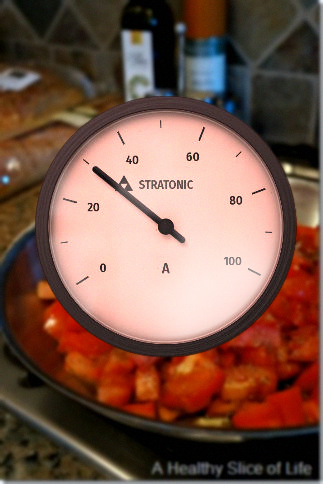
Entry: 30; A
